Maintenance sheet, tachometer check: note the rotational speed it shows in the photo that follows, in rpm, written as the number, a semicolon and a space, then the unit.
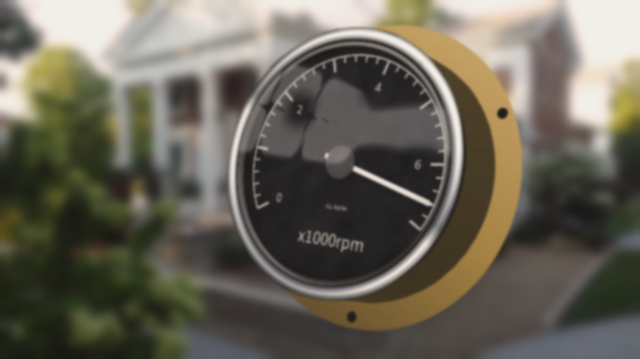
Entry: 6600; rpm
